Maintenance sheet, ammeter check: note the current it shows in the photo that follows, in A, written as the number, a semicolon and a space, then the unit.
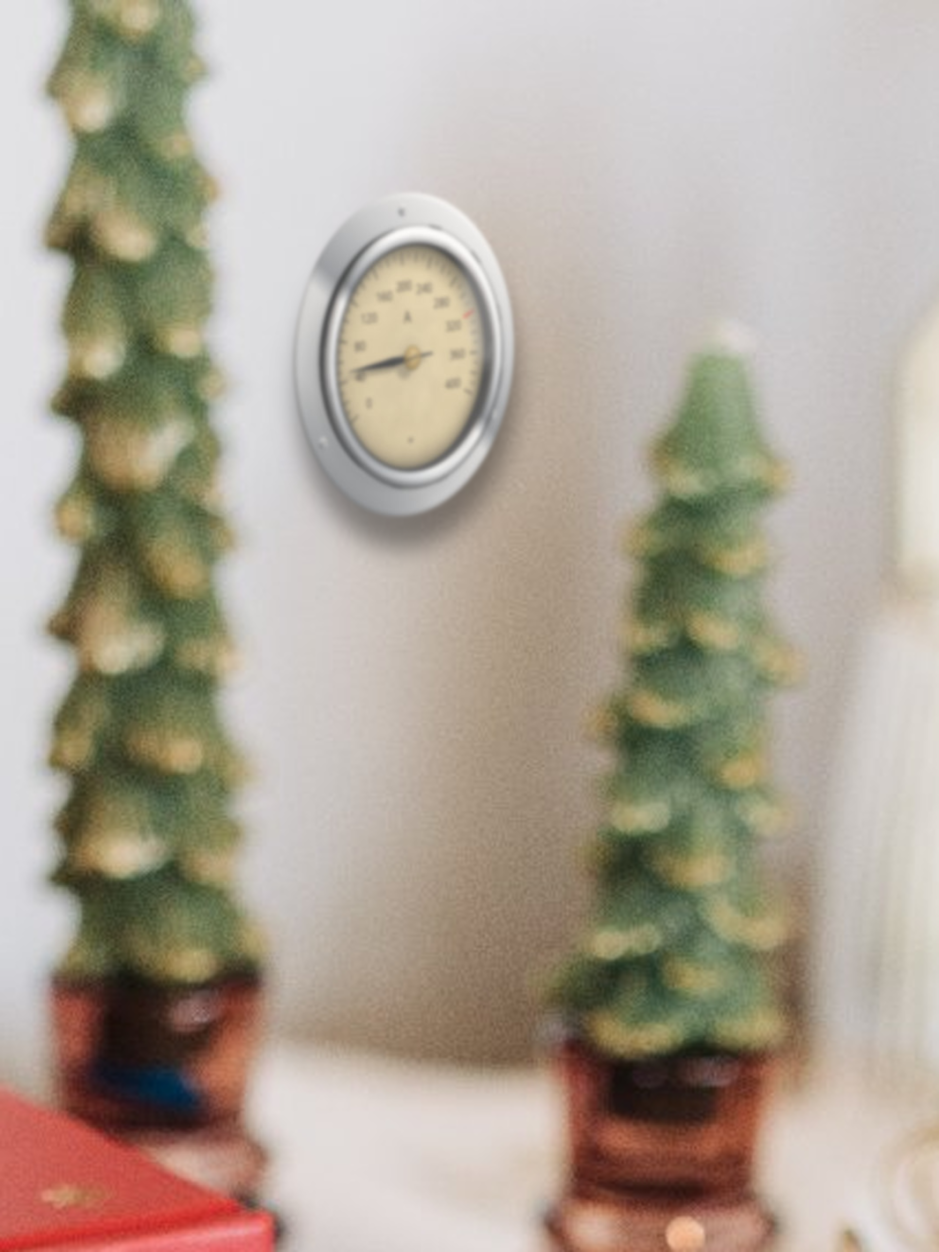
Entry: 50; A
